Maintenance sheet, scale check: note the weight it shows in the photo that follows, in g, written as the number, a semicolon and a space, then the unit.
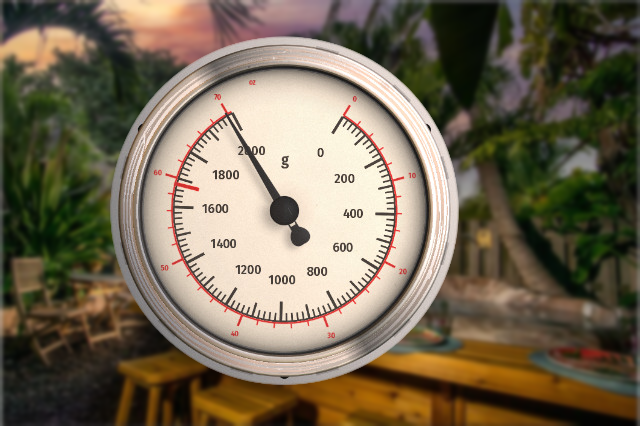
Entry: 1980; g
